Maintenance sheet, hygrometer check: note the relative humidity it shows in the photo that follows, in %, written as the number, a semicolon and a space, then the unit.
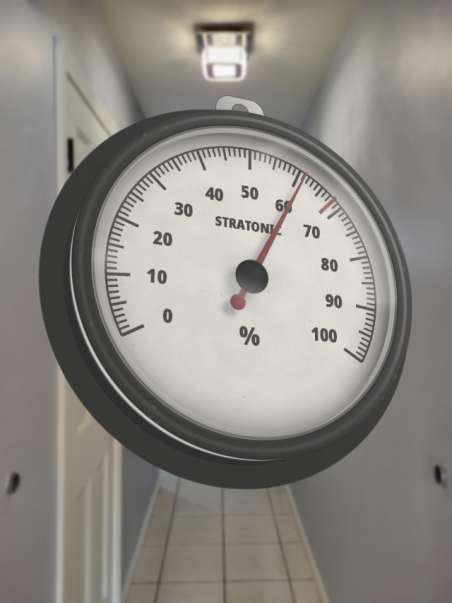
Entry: 61; %
